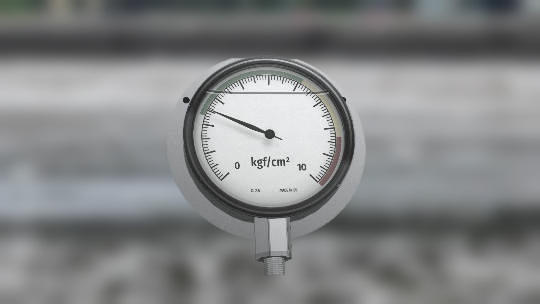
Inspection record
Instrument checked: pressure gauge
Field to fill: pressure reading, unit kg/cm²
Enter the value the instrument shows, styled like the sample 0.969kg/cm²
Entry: 2.5kg/cm²
